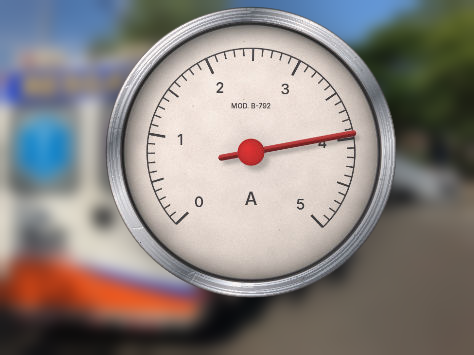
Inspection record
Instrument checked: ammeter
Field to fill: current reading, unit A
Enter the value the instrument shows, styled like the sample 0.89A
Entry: 3.95A
